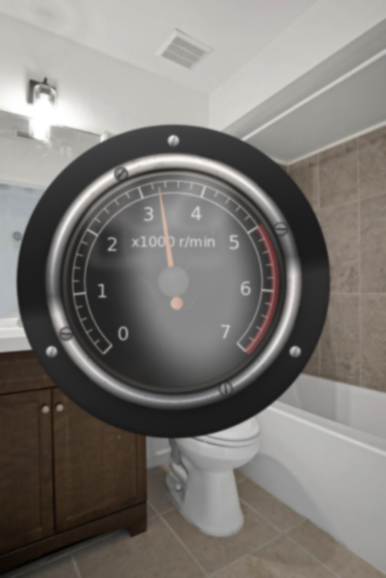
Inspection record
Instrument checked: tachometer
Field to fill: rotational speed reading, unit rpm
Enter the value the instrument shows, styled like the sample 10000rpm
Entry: 3300rpm
